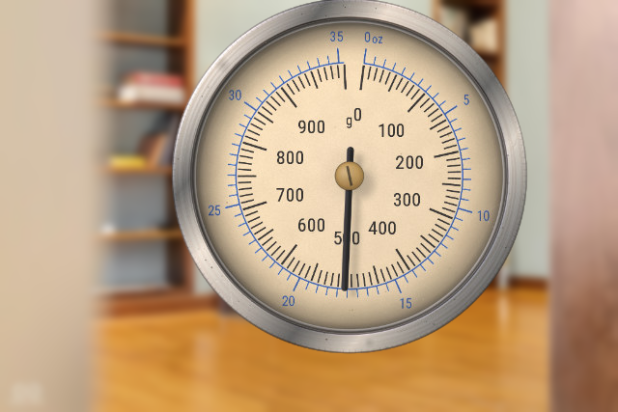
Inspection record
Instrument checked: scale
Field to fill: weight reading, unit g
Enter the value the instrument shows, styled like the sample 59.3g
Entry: 500g
